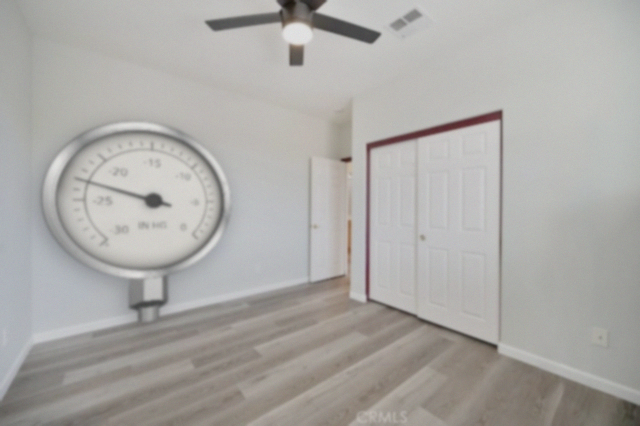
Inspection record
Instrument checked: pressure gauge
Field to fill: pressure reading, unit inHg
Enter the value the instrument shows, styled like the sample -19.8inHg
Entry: -23inHg
